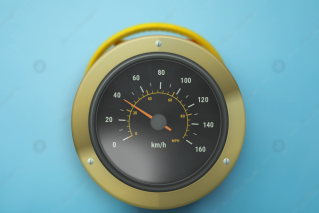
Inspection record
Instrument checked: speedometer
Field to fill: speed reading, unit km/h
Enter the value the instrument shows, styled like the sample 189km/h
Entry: 40km/h
